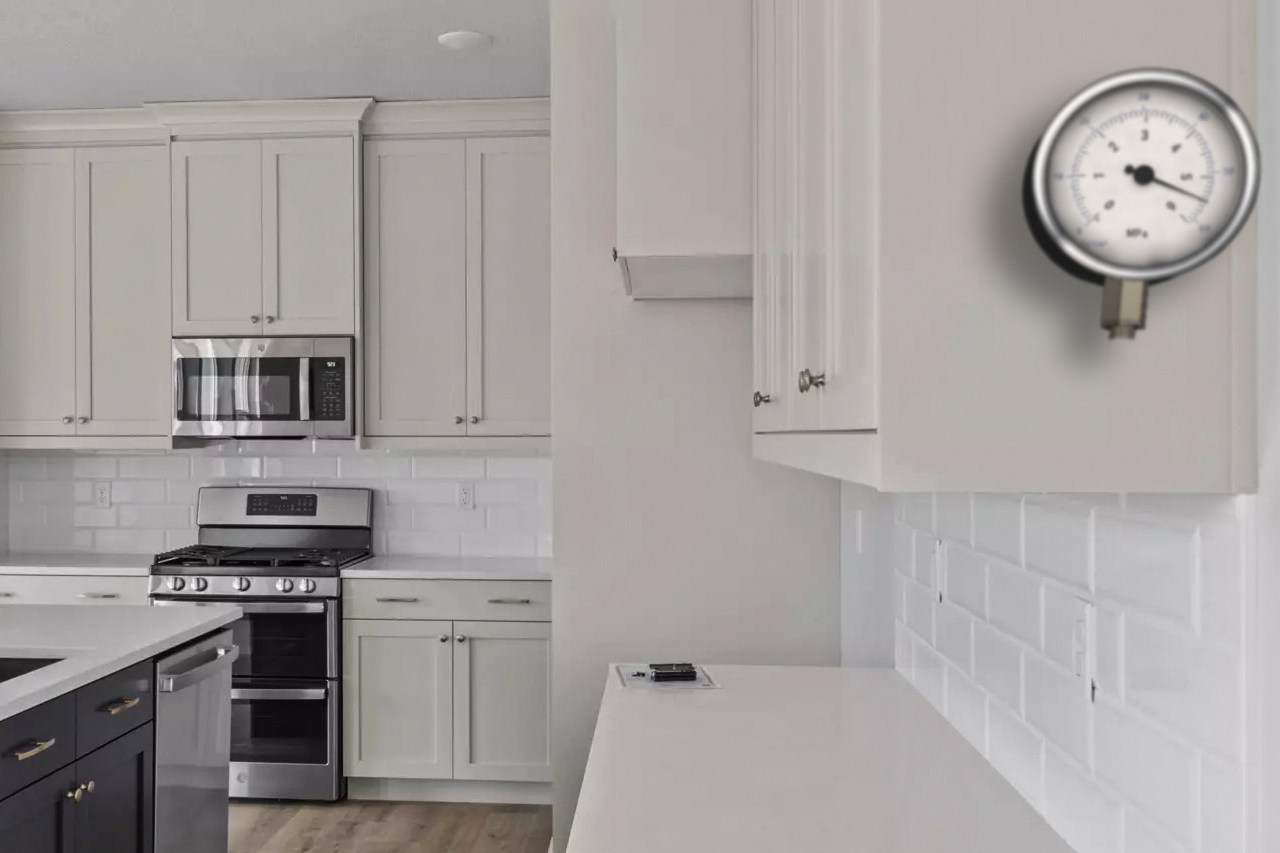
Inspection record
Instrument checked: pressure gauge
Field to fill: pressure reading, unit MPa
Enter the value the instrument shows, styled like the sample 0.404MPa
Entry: 5.5MPa
